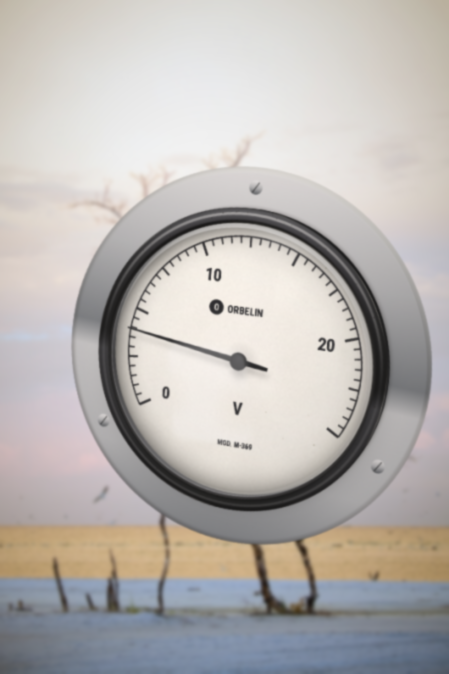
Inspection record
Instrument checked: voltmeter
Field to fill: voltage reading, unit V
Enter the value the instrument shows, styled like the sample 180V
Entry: 4V
